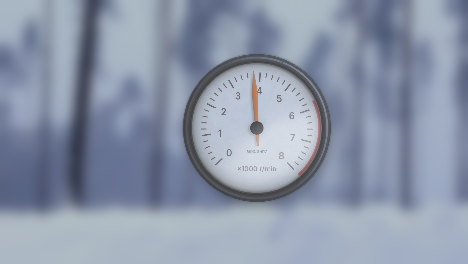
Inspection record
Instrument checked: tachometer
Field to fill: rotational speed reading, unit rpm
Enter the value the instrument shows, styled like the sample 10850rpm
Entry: 3800rpm
